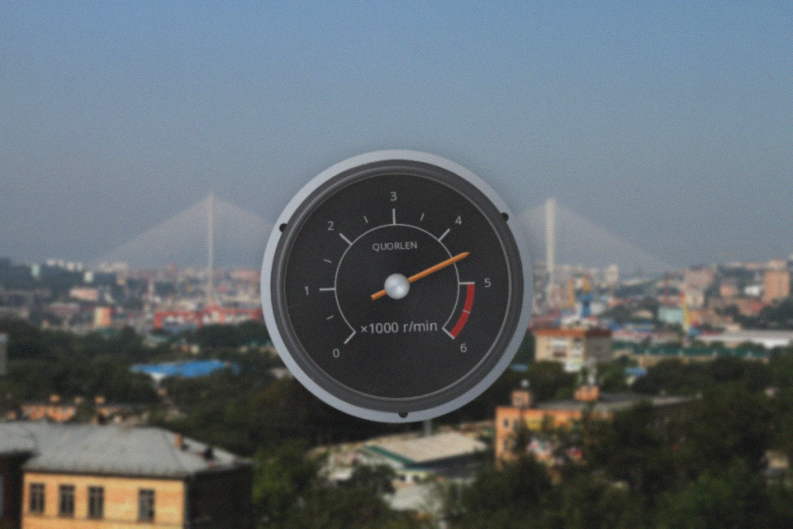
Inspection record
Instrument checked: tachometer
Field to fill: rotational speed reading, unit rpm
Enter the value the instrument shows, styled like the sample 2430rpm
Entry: 4500rpm
